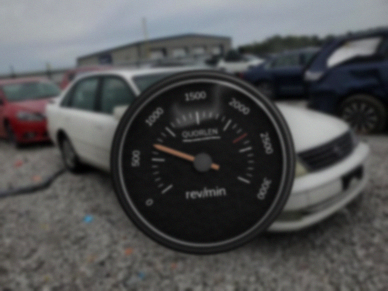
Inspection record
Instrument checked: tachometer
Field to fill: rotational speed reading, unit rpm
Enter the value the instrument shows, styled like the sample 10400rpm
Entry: 700rpm
